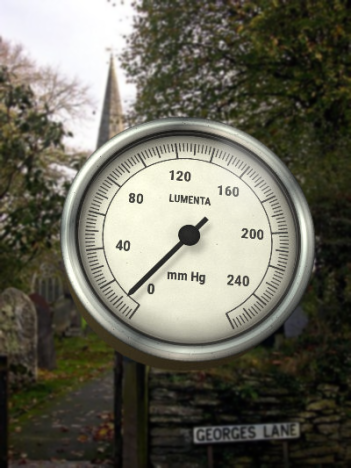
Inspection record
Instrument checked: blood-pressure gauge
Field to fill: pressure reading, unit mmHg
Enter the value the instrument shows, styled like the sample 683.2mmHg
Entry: 8mmHg
